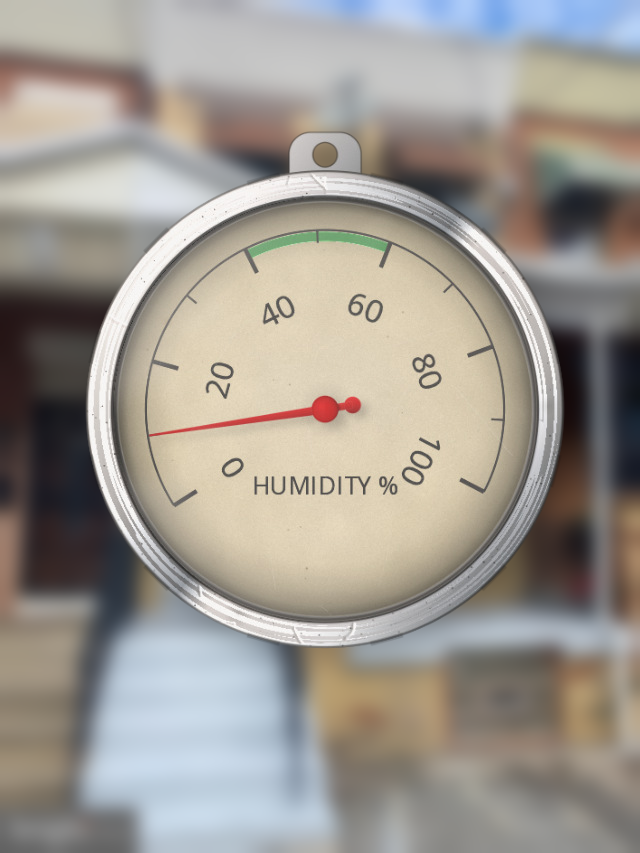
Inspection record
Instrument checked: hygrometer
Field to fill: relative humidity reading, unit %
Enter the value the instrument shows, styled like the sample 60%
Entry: 10%
